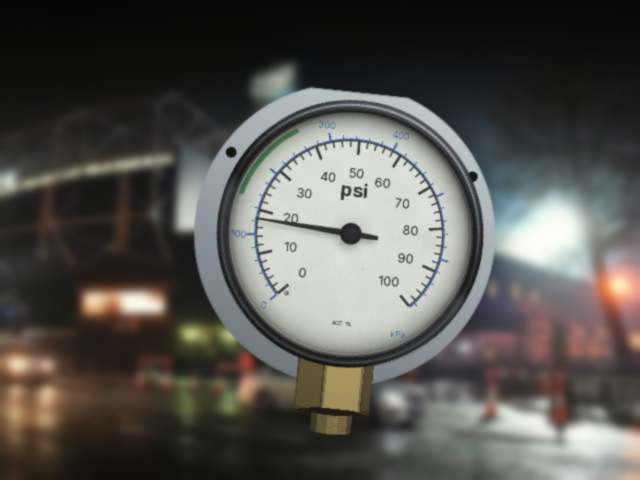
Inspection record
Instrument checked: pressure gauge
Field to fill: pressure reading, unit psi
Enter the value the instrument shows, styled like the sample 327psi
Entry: 18psi
